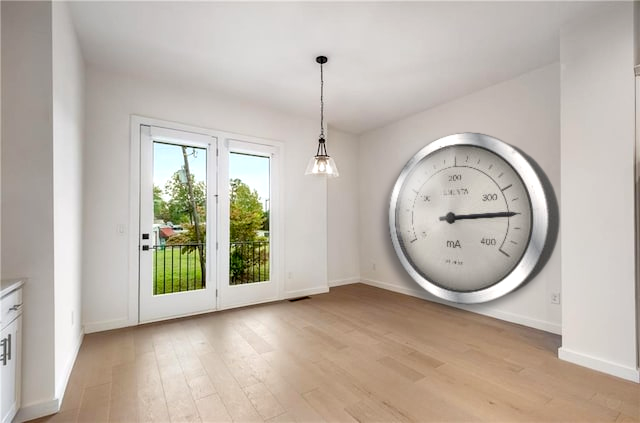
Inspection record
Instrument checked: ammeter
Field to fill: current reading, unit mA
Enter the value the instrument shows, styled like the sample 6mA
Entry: 340mA
